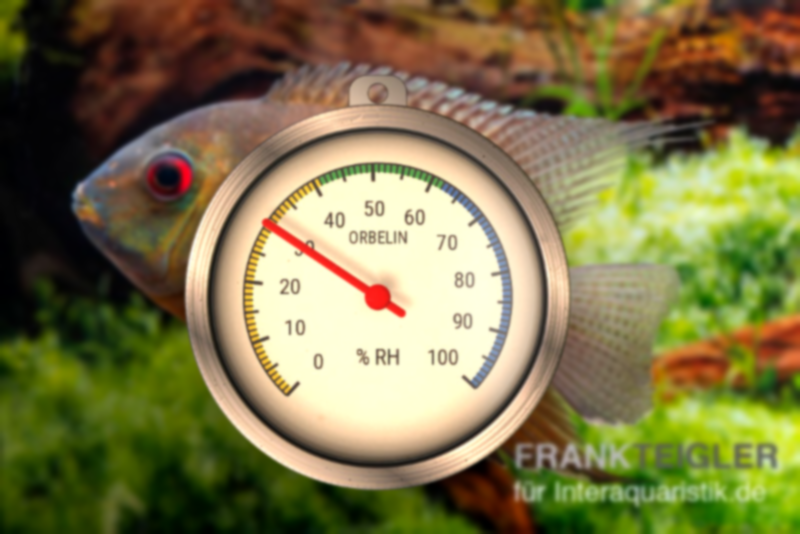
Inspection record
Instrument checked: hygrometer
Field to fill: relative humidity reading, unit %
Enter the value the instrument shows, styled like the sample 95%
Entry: 30%
